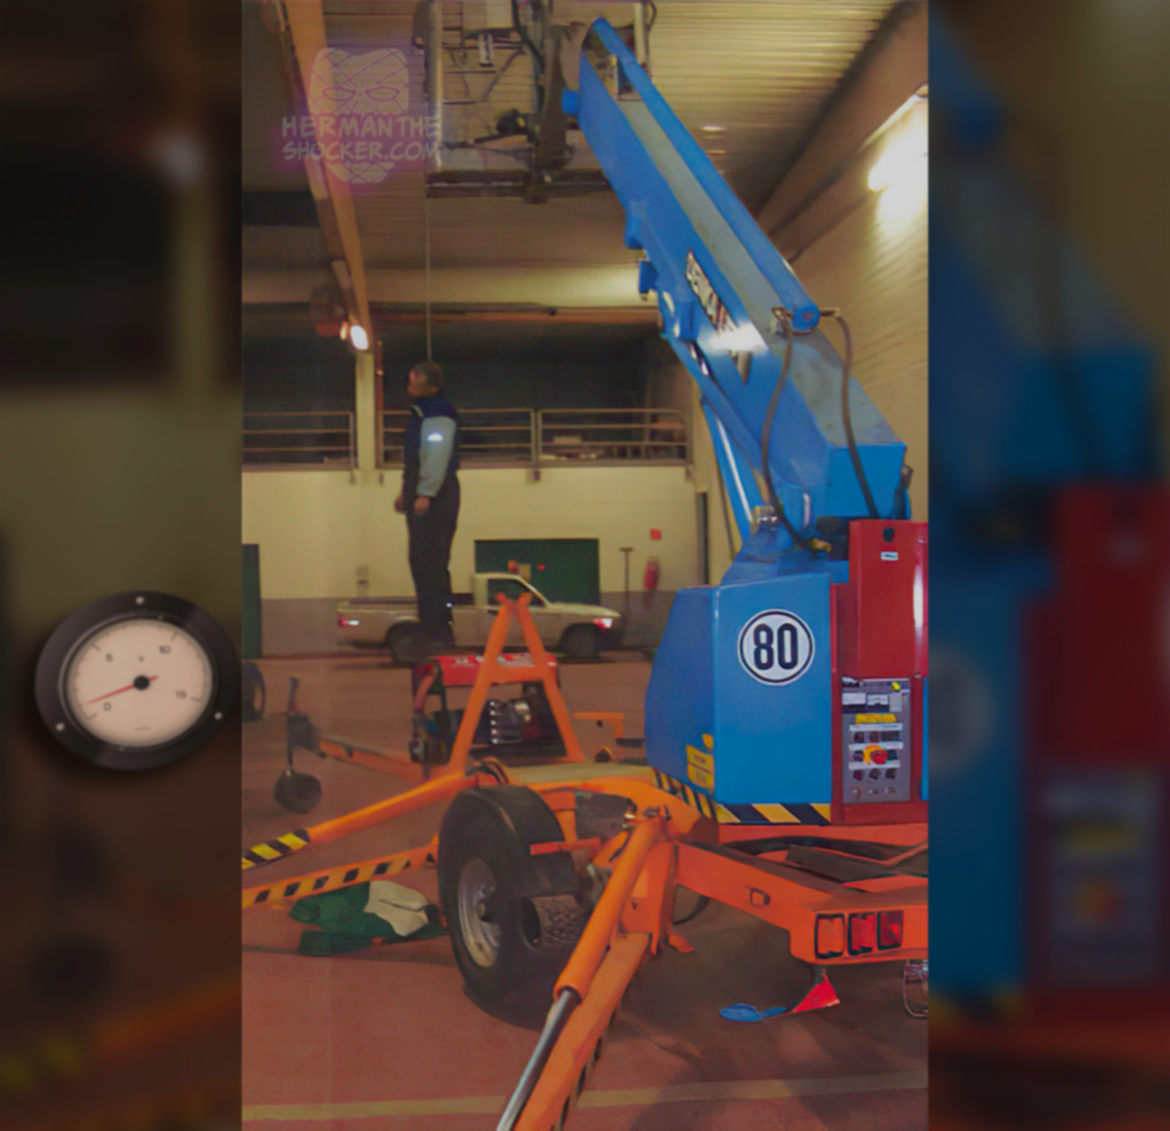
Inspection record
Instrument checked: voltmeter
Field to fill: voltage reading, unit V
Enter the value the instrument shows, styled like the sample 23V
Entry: 1V
